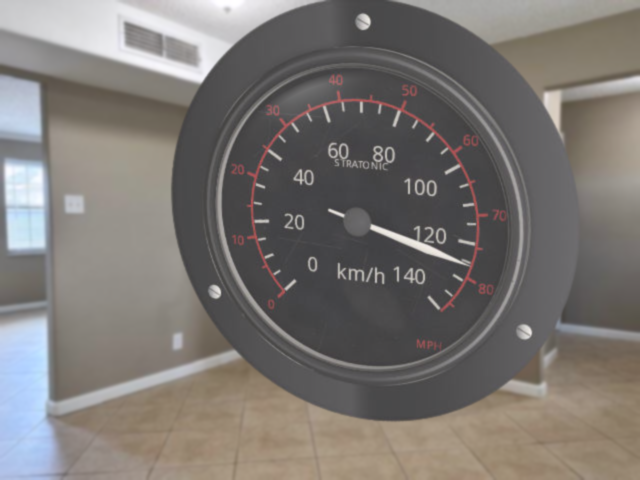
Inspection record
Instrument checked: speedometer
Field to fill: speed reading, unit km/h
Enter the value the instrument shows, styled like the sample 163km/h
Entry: 125km/h
